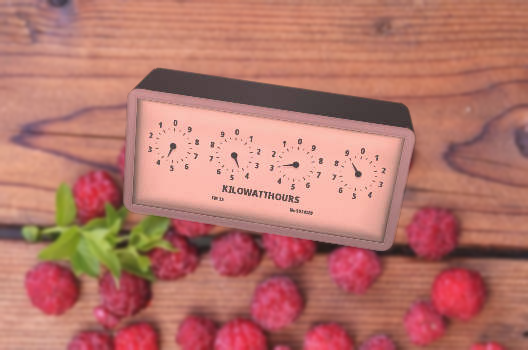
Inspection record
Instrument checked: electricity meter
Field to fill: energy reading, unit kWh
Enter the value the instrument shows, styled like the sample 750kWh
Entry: 4429kWh
